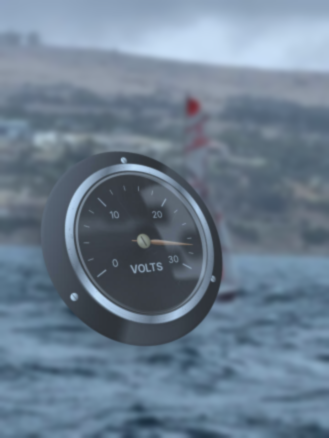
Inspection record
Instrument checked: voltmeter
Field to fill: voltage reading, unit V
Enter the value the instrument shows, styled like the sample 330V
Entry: 27V
